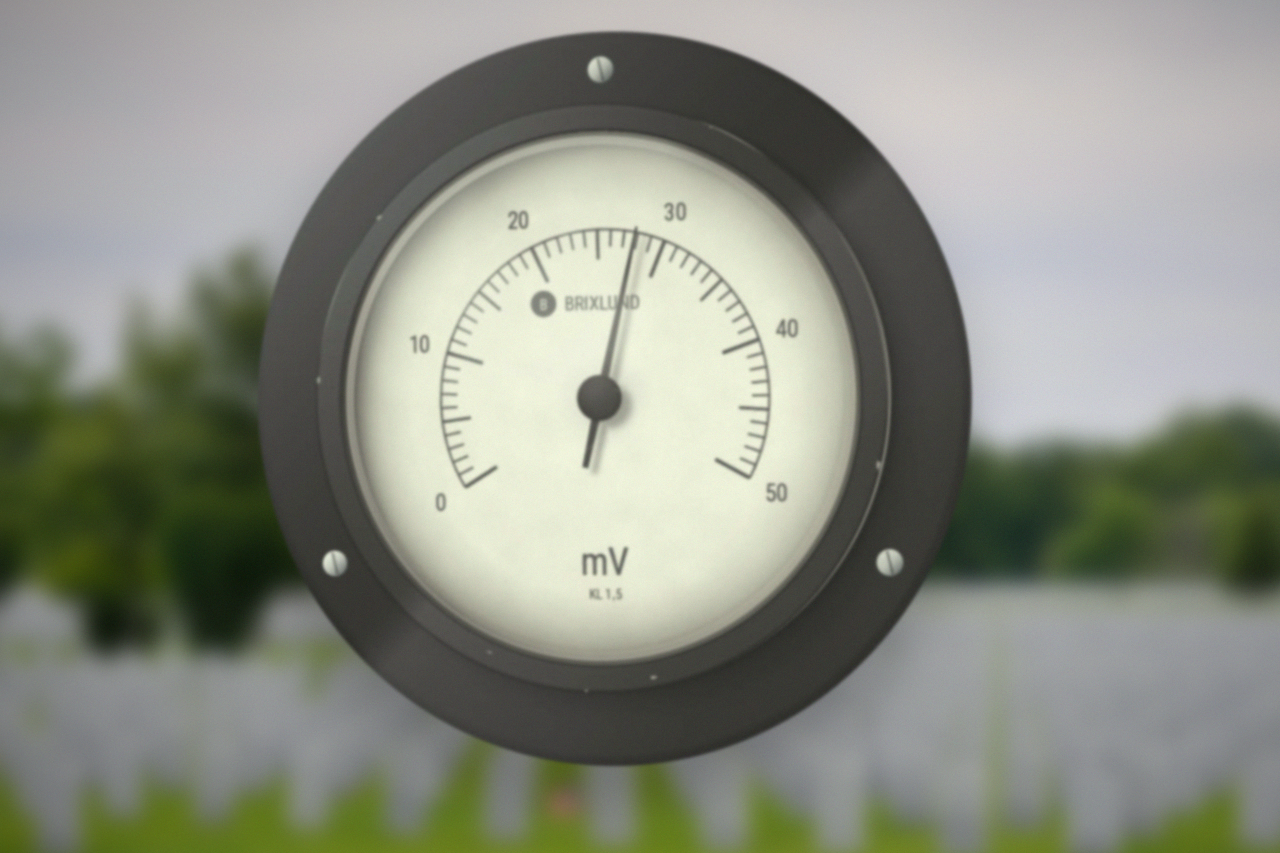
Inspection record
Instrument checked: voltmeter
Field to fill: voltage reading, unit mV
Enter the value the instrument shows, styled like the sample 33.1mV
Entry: 28mV
